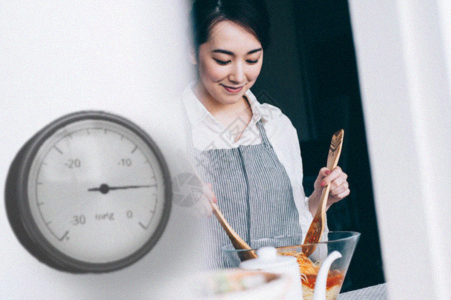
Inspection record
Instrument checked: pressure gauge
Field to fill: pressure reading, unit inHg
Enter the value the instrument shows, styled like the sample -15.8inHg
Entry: -5inHg
